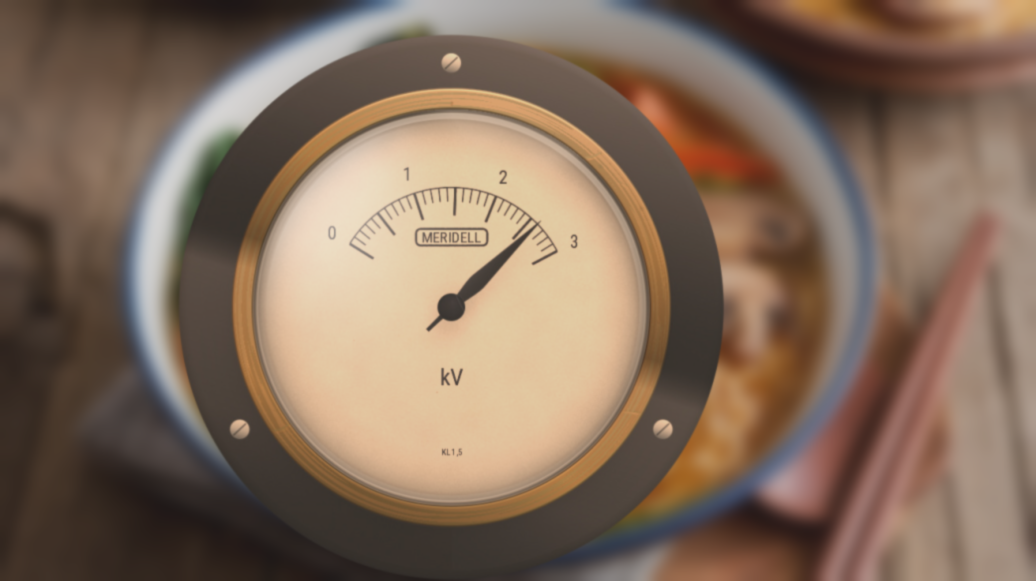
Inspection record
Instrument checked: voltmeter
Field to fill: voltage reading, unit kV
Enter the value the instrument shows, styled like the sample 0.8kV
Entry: 2.6kV
